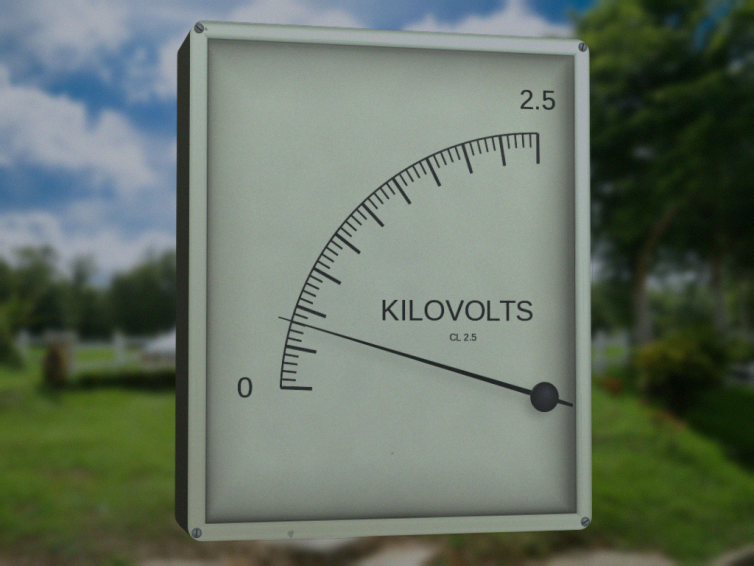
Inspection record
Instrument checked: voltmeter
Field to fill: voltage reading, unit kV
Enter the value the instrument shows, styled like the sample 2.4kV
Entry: 0.4kV
